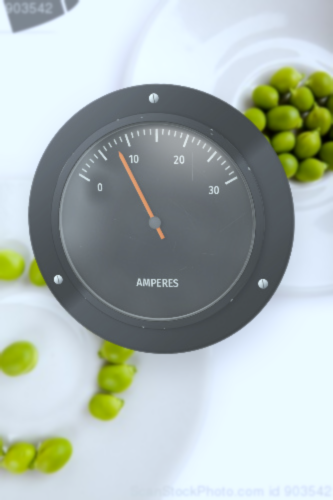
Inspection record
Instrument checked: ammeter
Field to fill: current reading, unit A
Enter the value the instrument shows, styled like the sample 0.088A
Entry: 8A
